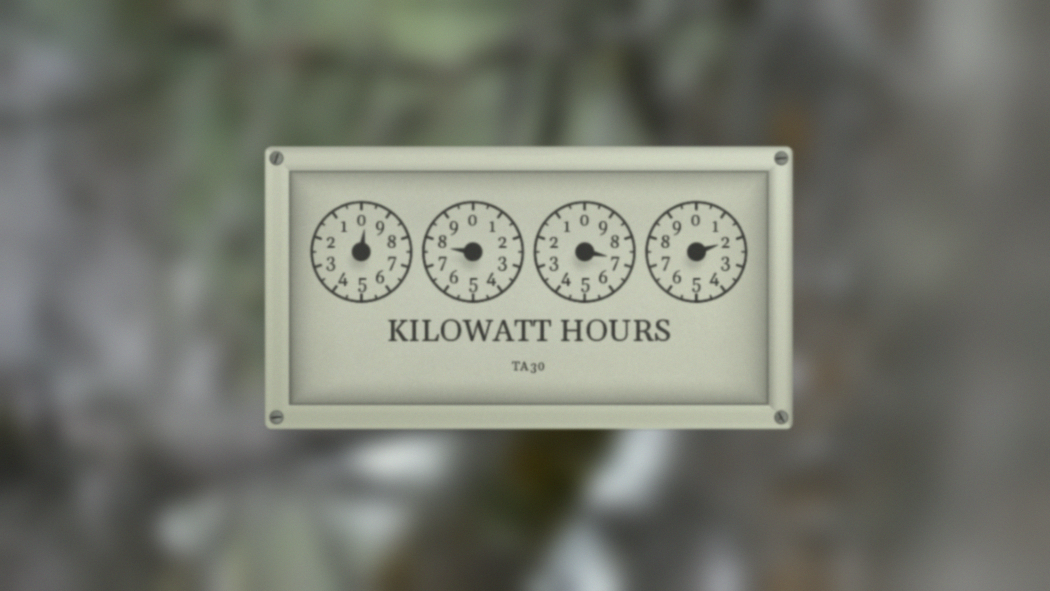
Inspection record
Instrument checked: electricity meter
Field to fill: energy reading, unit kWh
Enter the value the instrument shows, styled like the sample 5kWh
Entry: 9772kWh
